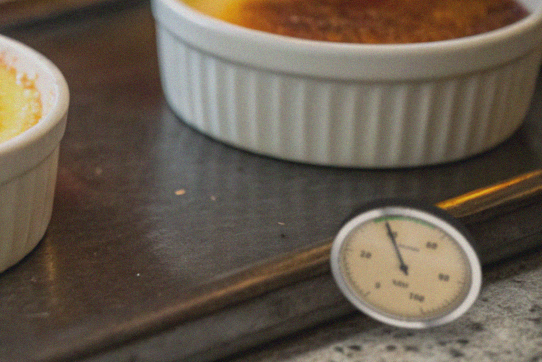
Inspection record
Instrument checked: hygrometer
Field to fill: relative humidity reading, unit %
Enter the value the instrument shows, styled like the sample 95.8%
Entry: 40%
